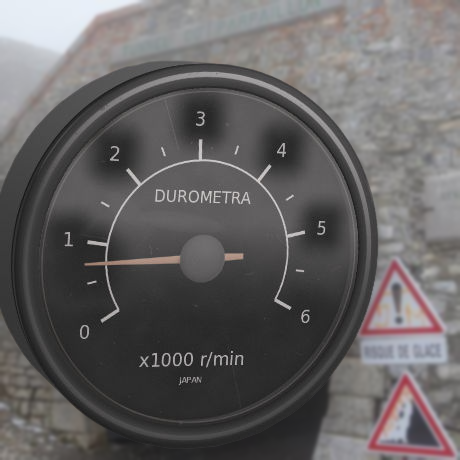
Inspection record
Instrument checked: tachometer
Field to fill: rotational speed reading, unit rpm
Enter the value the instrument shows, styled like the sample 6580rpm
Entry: 750rpm
